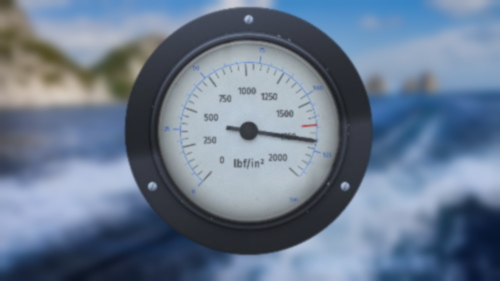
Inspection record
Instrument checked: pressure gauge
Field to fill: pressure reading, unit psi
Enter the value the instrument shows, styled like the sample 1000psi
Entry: 1750psi
